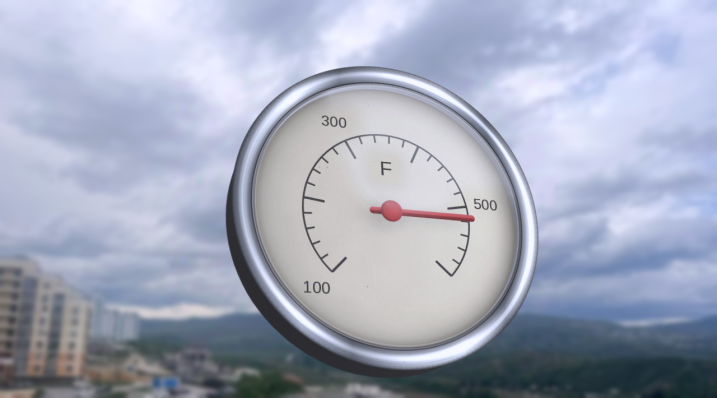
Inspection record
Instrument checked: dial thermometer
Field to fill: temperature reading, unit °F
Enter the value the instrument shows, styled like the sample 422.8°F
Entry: 520°F
